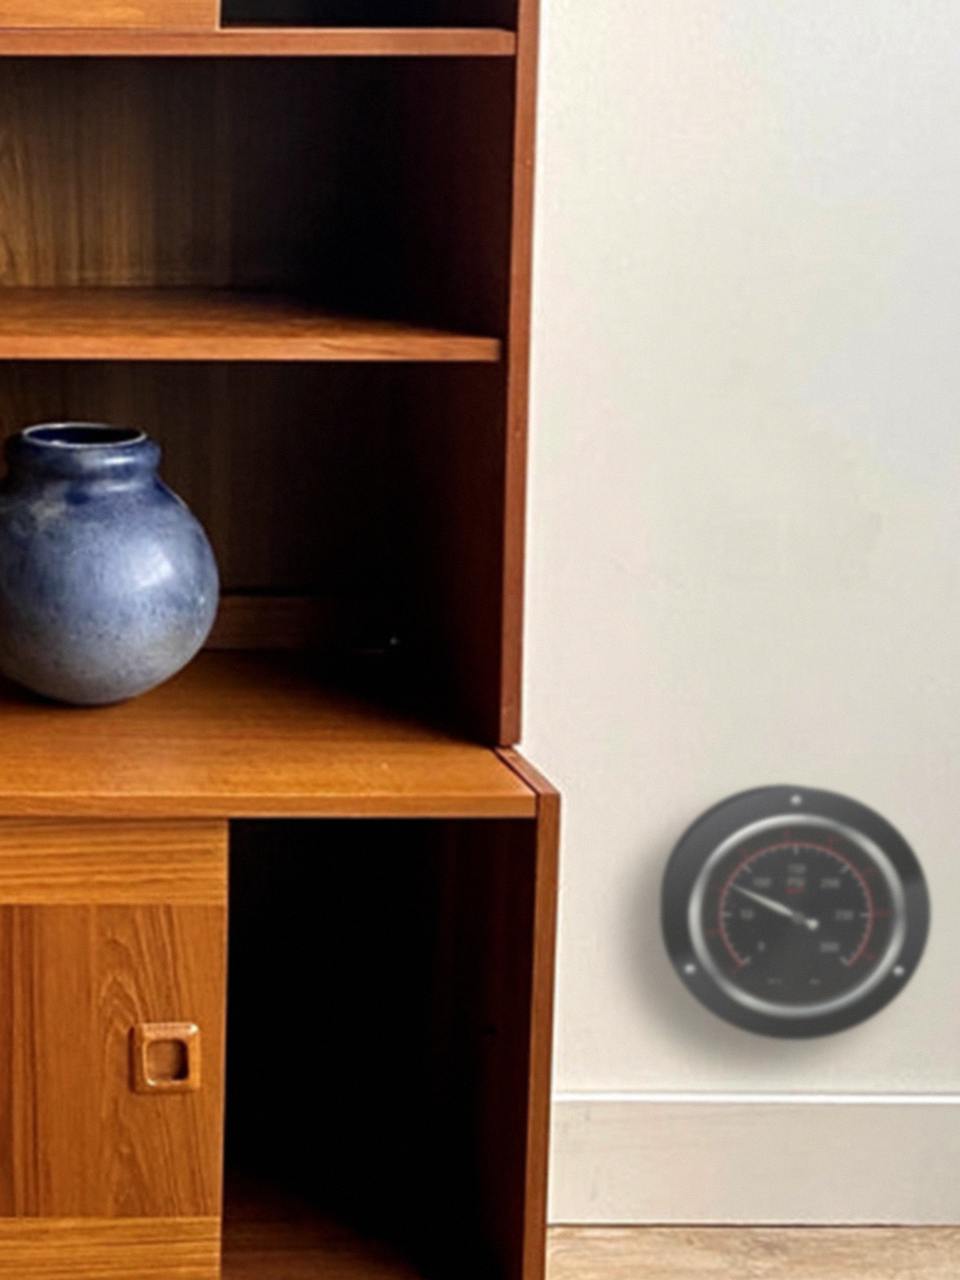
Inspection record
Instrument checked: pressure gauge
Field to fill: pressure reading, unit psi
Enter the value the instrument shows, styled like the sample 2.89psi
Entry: 80psi
